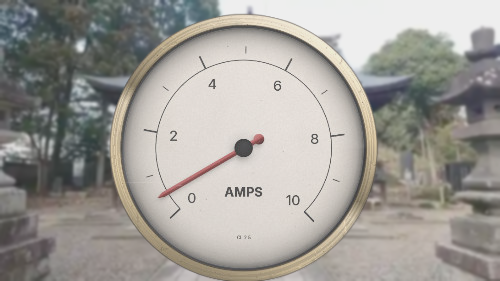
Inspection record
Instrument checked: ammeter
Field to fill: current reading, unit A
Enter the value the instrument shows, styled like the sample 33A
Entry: 0.5A
